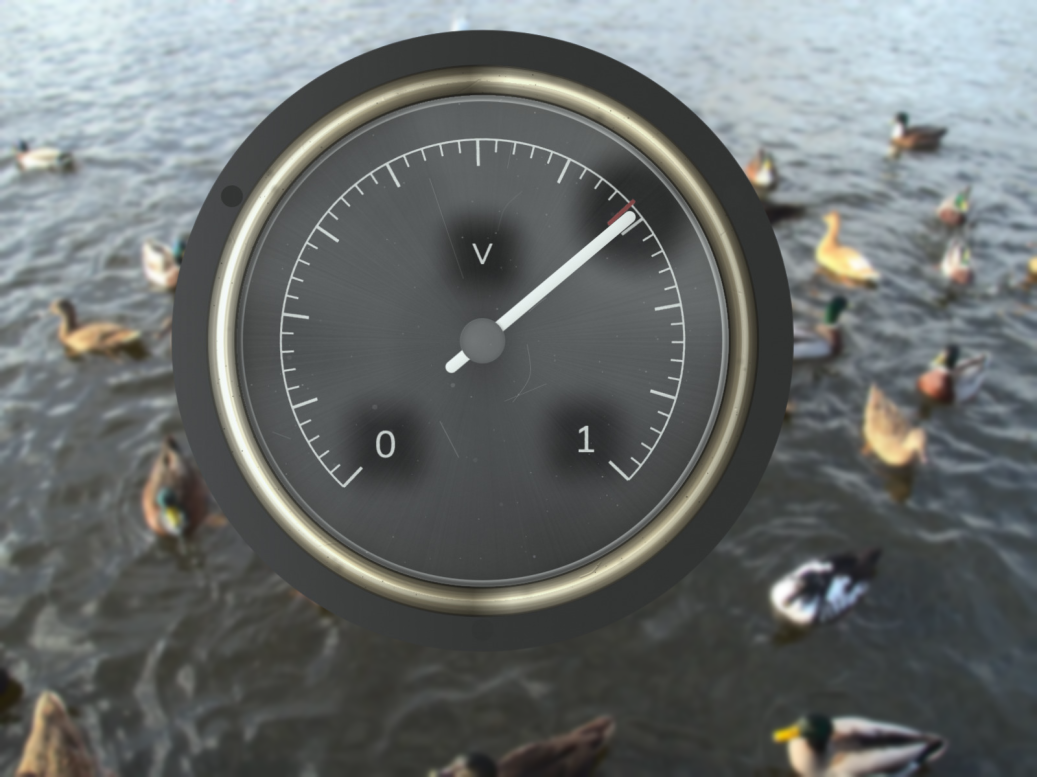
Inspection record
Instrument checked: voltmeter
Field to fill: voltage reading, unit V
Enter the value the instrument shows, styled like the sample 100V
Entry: 0.69V
